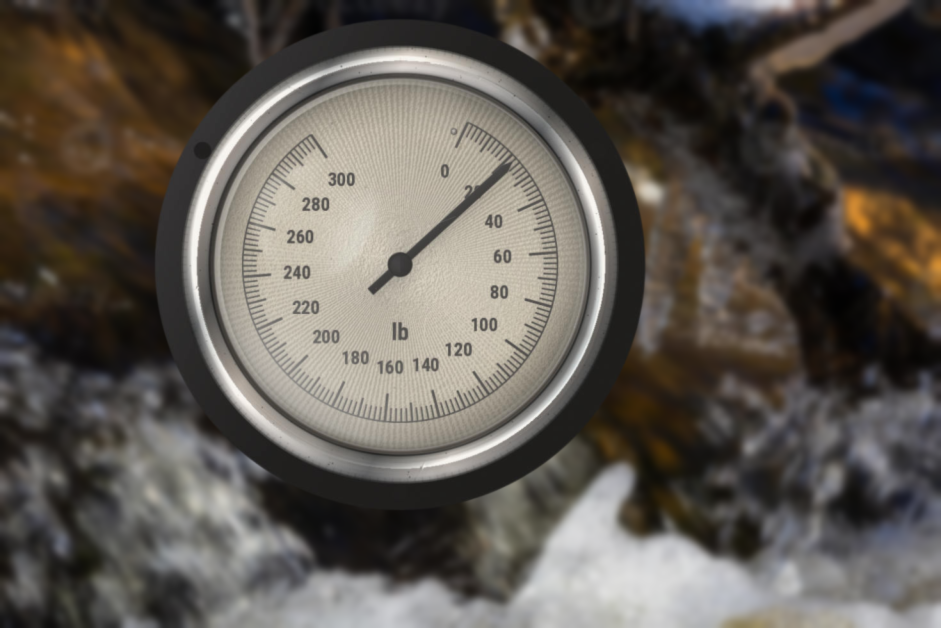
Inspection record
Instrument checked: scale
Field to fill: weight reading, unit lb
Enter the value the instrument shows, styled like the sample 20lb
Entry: 22lb
